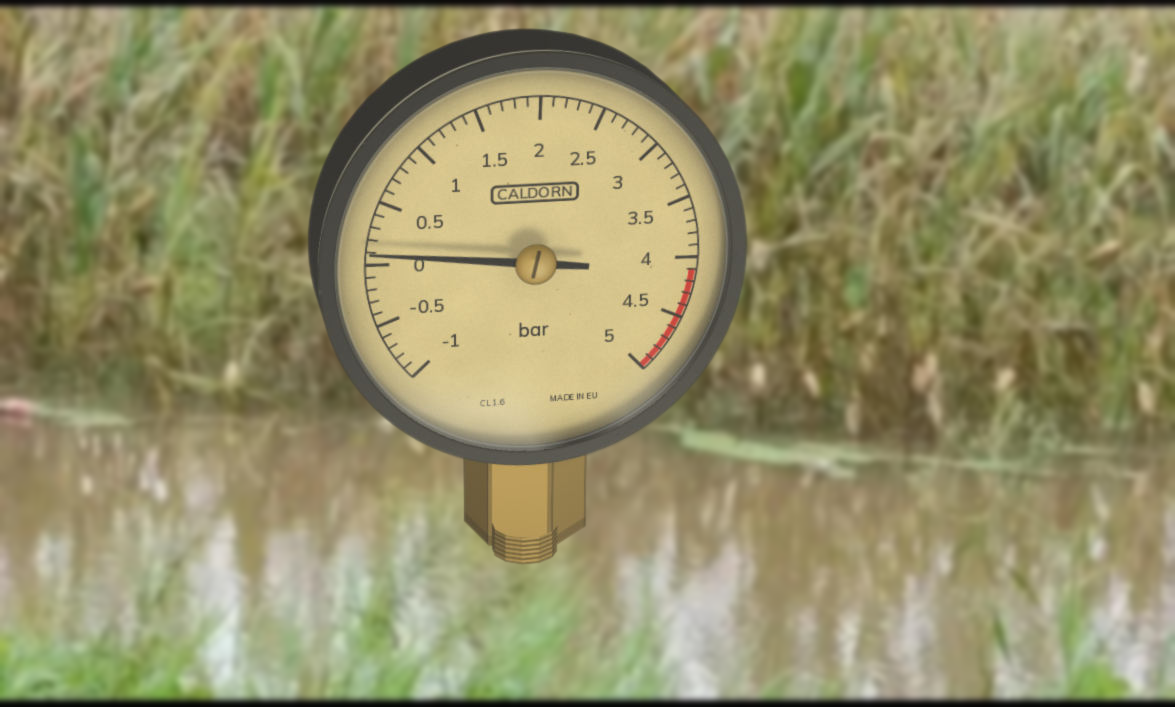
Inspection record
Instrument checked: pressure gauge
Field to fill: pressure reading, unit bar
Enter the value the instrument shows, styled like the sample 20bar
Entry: 0.1bar
